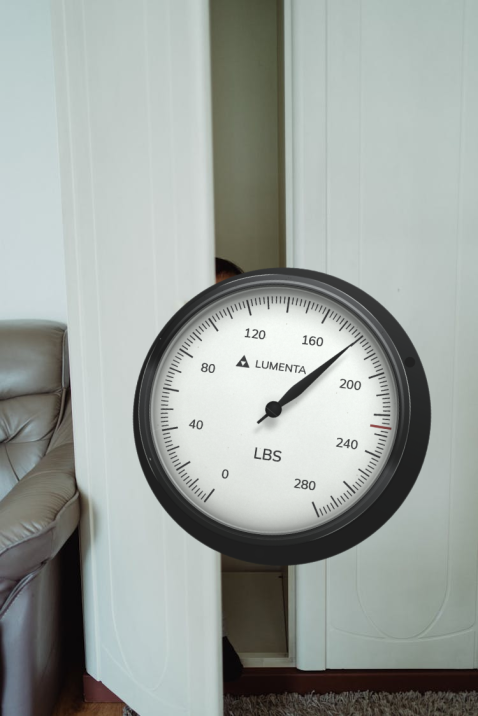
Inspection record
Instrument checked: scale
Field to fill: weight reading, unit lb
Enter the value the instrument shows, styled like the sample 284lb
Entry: 180lb
